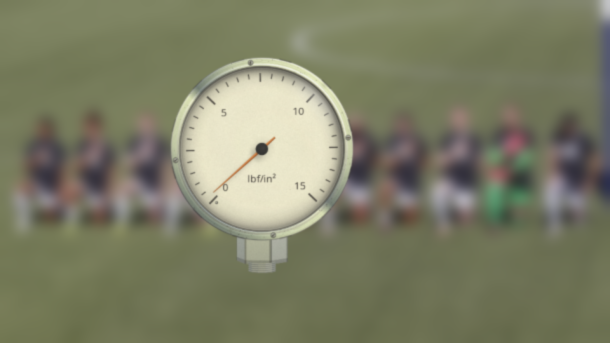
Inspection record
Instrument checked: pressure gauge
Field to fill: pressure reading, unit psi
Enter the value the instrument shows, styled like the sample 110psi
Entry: 0.25psi
